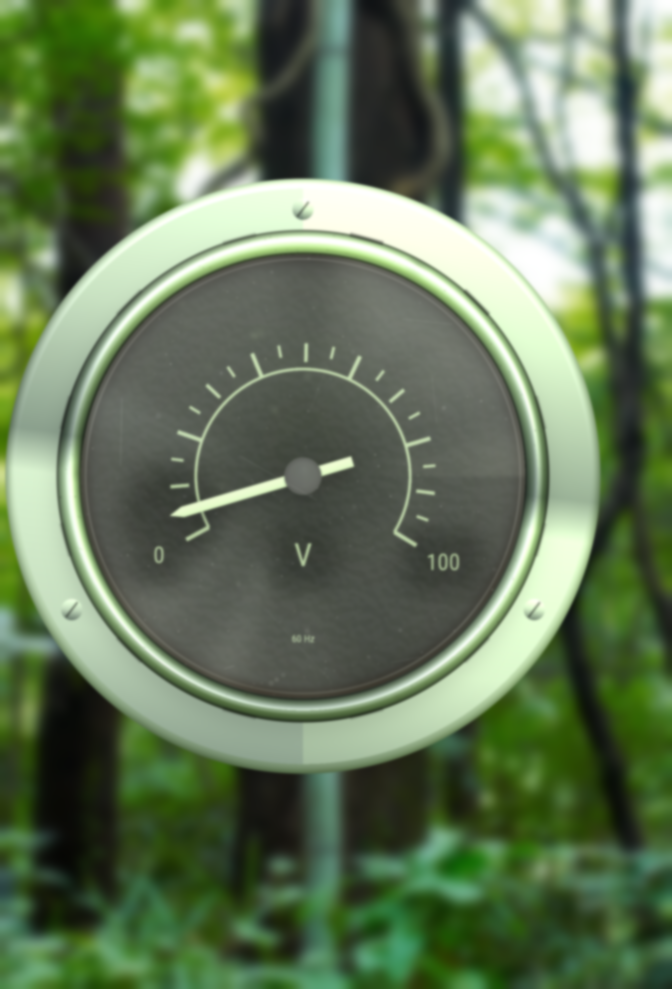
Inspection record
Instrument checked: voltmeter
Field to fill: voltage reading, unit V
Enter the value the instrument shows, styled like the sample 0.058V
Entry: 5V
